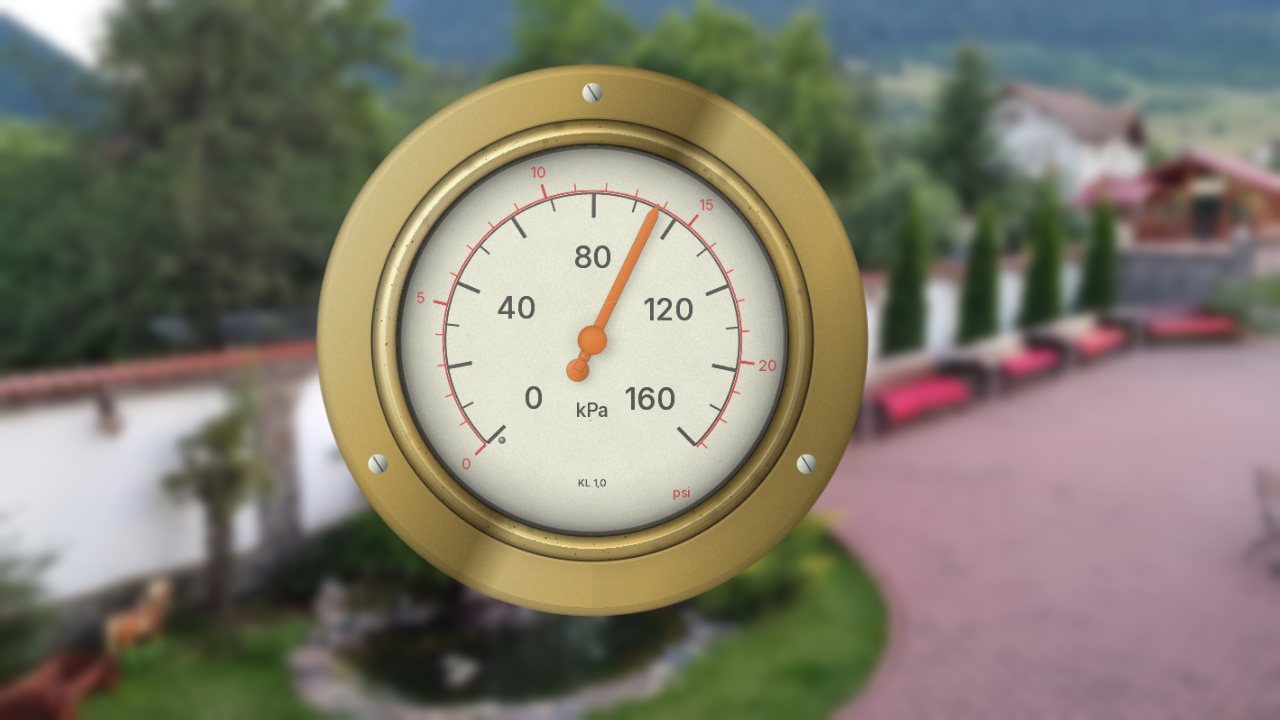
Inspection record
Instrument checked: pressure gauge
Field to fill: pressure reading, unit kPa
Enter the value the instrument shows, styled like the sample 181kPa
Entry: 95kPa
